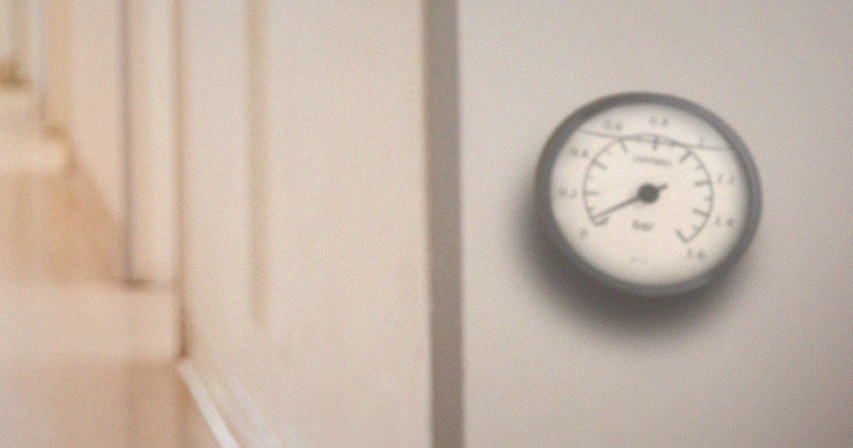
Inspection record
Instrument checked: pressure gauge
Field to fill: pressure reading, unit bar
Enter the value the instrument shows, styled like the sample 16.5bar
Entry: 0.05bar
